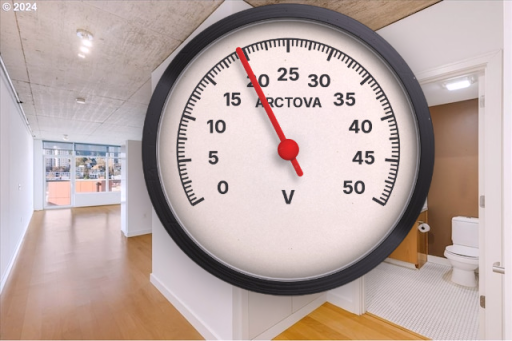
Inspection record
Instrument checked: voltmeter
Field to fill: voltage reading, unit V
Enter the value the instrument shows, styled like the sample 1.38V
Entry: 19.5V
